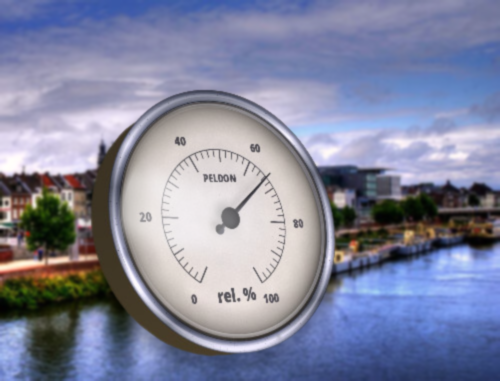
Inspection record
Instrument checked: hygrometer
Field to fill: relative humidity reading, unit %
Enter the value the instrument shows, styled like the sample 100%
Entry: 66%
